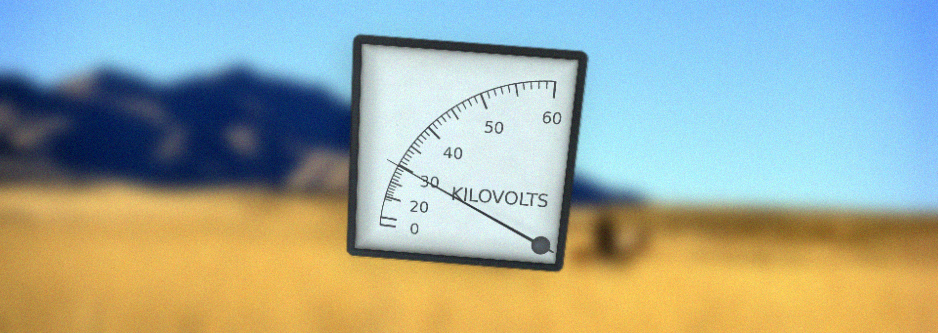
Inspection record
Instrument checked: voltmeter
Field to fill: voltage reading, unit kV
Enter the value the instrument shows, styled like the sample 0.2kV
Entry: 30kV
